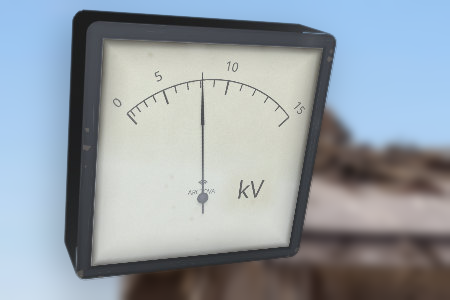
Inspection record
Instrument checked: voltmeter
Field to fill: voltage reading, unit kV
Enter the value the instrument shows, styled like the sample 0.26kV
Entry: 8kV
